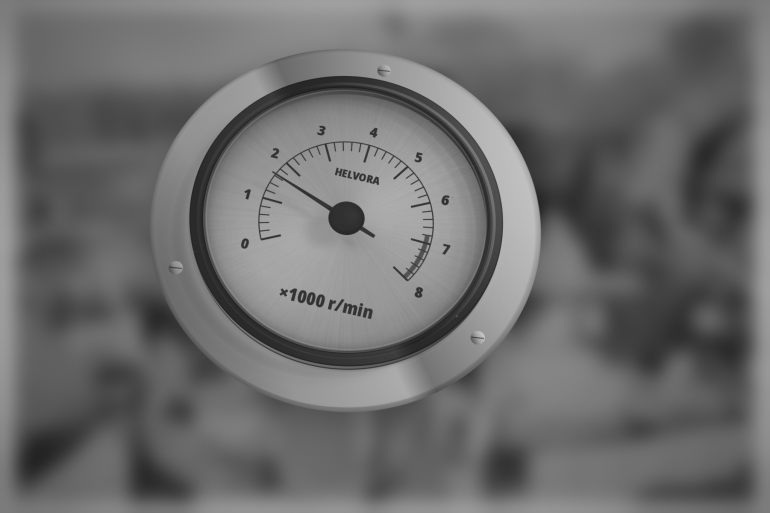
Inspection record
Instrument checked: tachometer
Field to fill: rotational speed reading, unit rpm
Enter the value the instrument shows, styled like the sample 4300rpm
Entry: 1600rpm
